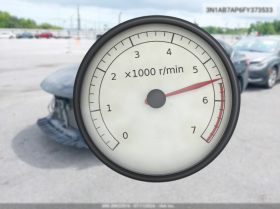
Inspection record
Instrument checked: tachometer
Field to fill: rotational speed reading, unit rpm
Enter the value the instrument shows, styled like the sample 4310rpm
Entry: 5500rpm
